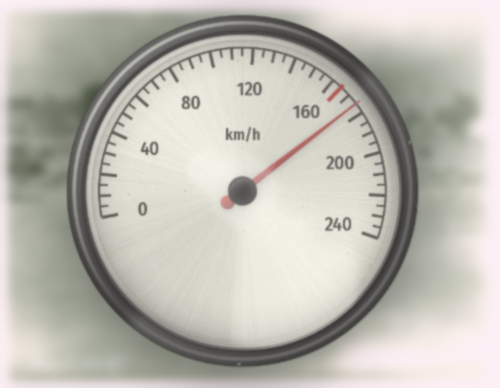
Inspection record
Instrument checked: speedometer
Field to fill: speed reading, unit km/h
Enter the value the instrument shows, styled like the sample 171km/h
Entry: 175km/h
